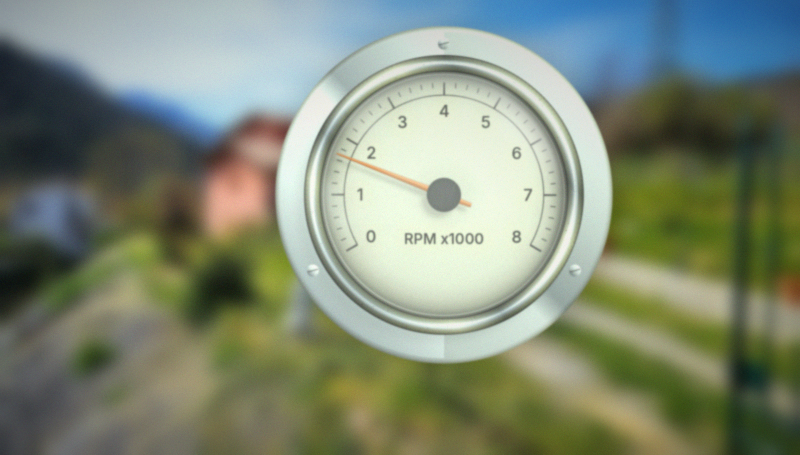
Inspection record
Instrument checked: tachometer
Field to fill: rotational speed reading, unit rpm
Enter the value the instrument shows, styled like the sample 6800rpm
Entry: 1700rpm
